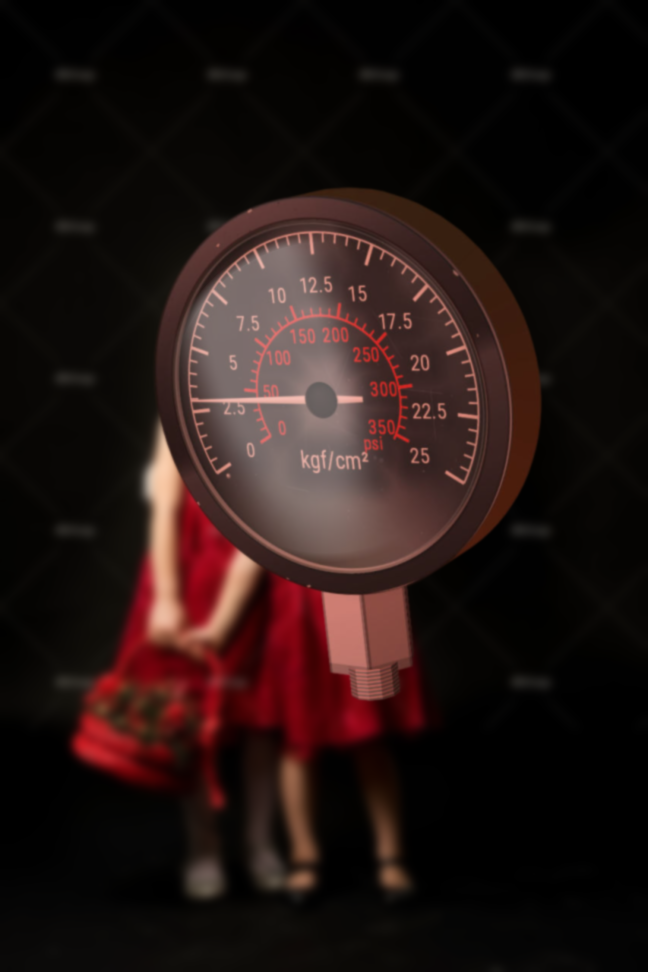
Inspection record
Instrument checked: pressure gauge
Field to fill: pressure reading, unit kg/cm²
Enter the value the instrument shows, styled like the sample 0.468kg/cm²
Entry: 3kg/cm²
